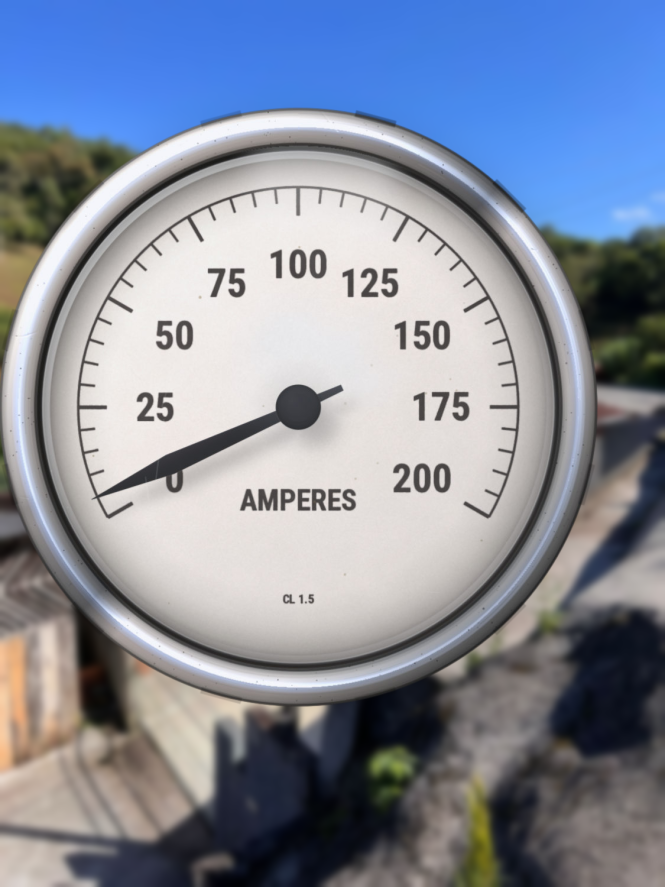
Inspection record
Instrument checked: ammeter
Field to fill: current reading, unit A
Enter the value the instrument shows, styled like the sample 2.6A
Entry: 5A
